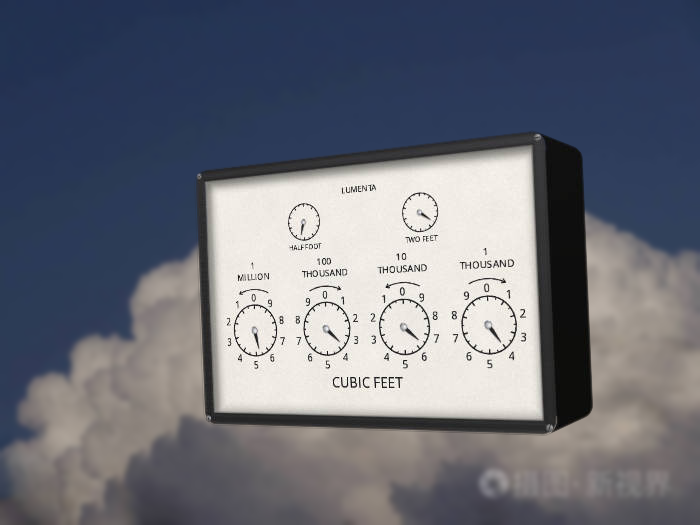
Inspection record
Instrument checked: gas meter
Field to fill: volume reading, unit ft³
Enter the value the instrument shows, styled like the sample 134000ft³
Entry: 536400ft³
